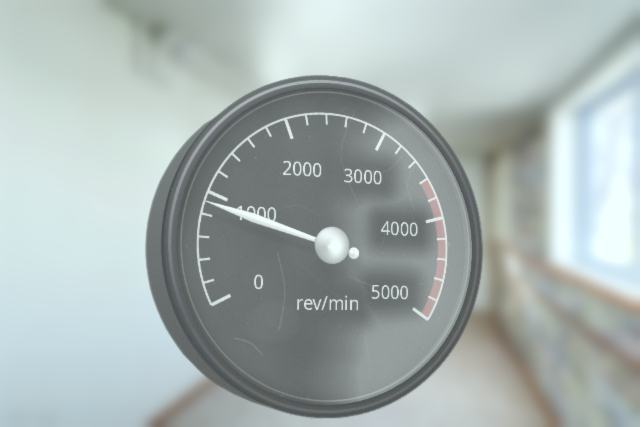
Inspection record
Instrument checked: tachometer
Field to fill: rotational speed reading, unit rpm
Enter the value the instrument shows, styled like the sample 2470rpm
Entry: 900rpm
